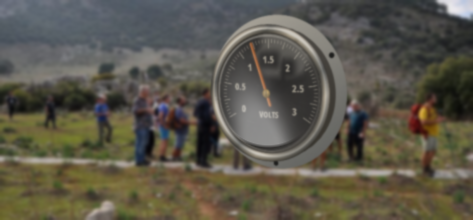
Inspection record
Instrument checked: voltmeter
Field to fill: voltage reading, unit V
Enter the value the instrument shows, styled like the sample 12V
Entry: 1.25V
